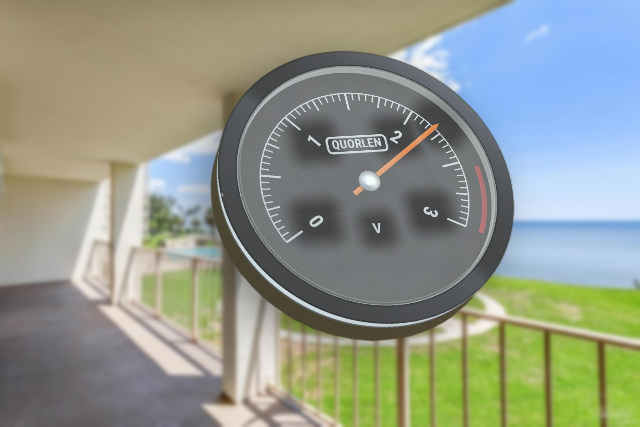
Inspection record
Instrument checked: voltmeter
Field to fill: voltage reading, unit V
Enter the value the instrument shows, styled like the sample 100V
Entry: 2.2V
